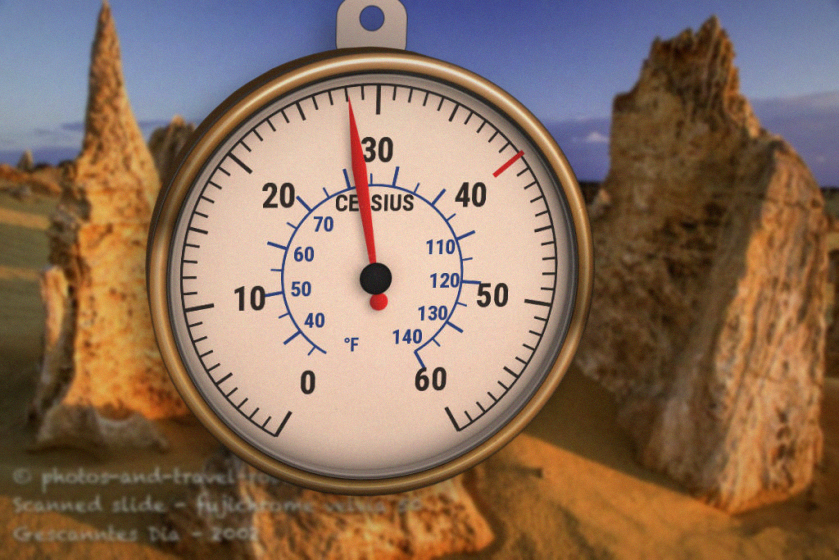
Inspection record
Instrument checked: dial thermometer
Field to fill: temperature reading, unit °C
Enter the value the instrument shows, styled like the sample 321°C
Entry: 28°C
